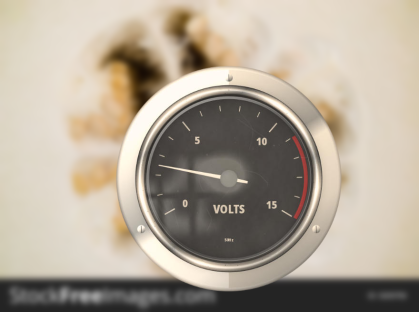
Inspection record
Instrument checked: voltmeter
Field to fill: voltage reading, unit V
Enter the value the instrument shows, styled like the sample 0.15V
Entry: 2.5V
